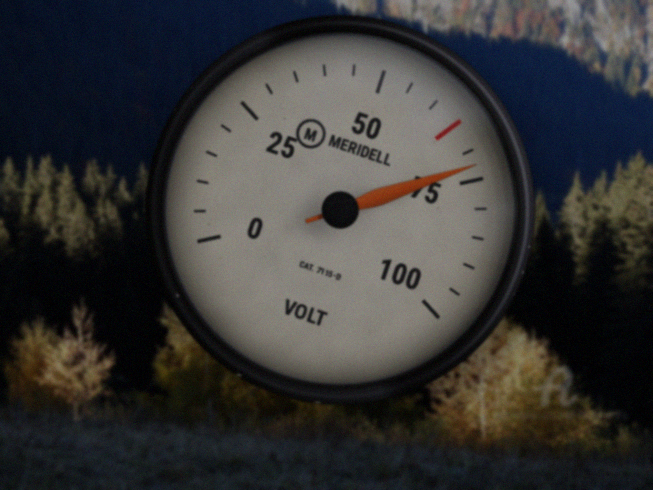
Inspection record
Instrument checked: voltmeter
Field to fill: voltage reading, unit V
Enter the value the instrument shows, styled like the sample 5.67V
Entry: 72.5V
